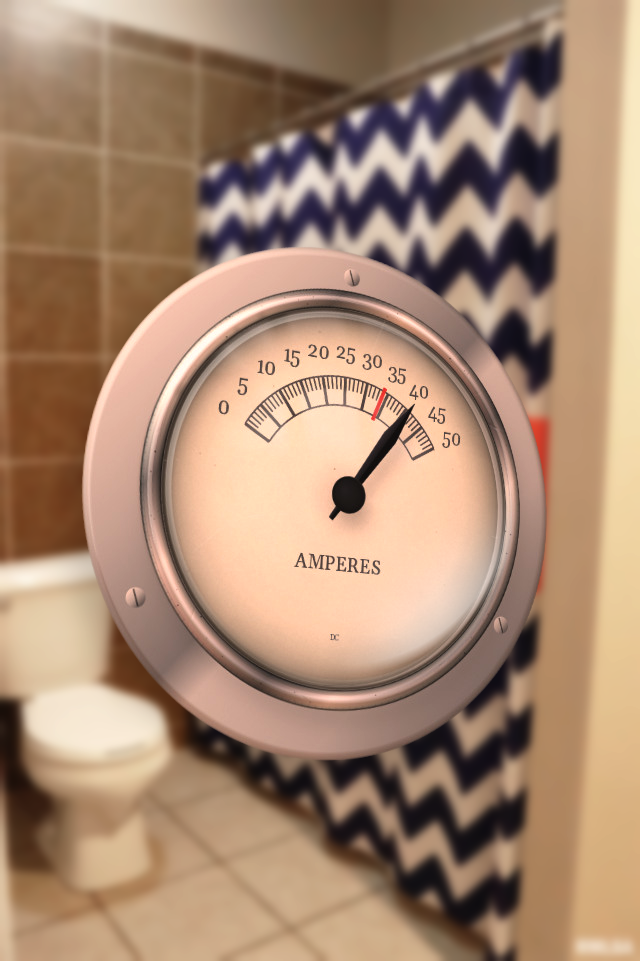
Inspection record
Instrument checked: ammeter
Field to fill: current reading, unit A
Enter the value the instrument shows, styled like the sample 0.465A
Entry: 40A
